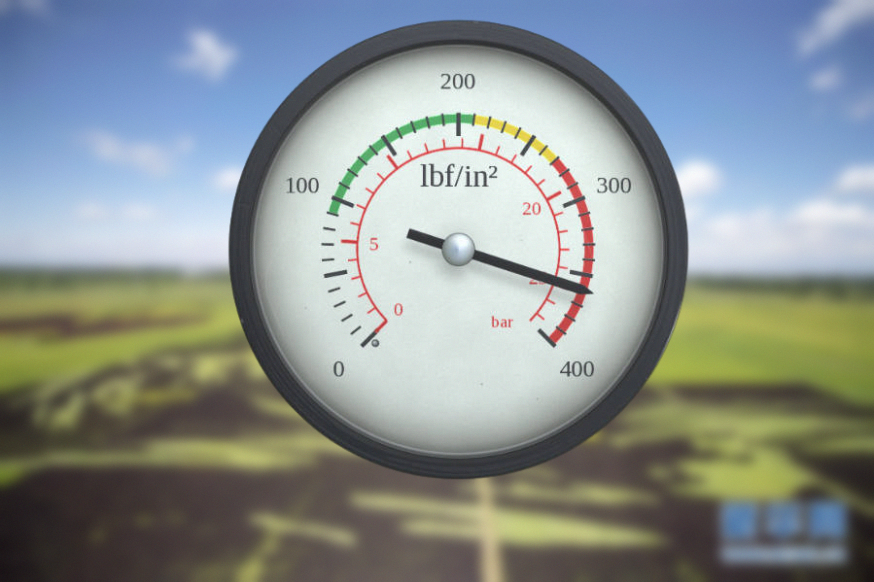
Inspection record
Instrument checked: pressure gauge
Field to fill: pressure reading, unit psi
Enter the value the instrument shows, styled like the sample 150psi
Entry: 360psi
